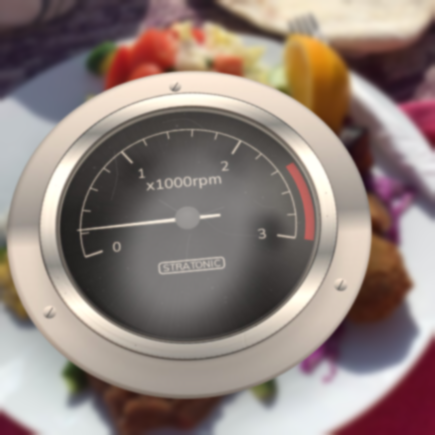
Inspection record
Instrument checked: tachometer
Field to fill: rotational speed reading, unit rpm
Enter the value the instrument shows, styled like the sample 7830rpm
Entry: 200rpm
